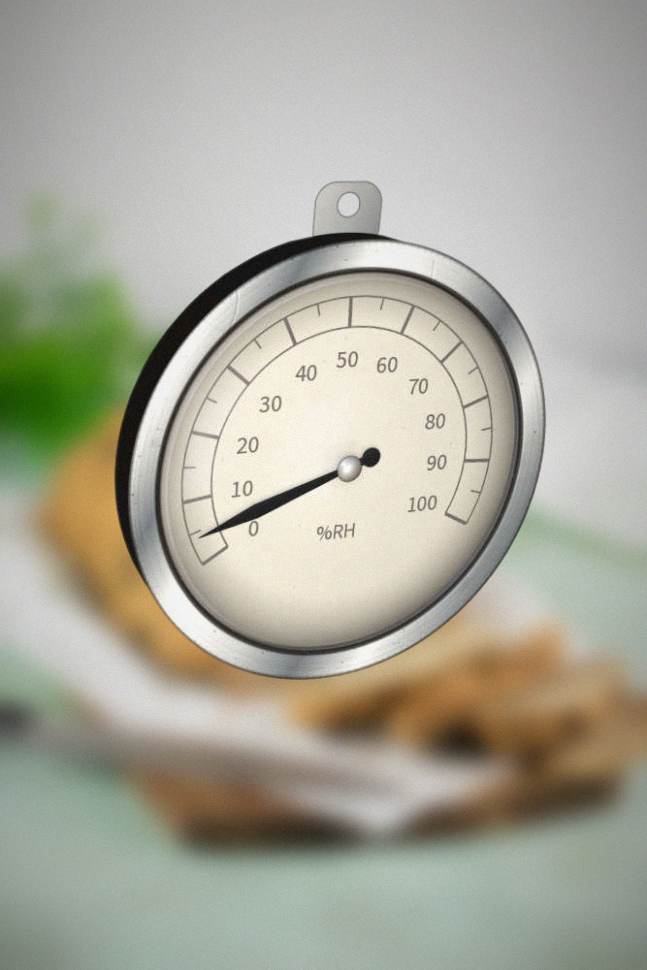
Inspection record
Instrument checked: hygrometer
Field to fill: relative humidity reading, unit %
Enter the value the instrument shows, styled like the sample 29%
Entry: 5%
